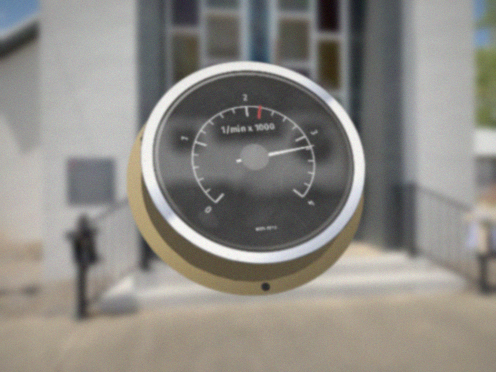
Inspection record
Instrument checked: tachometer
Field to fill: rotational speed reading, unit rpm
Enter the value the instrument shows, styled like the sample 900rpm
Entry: 3200rpm
